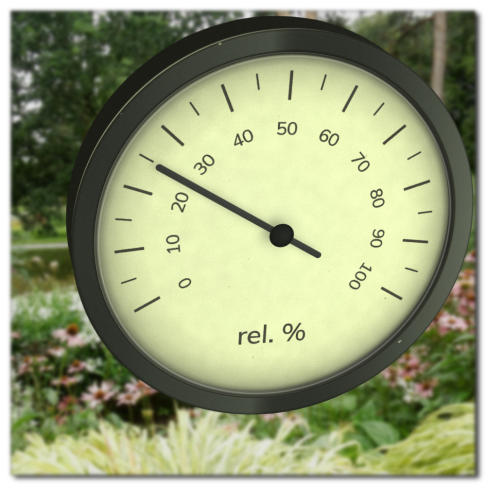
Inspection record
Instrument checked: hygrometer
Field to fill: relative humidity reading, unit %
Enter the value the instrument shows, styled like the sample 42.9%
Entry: 25%
